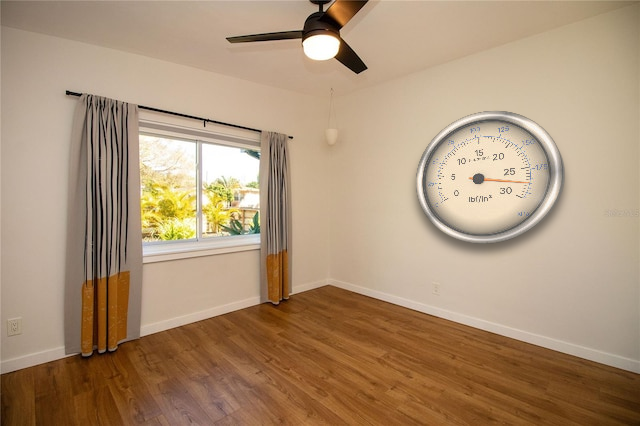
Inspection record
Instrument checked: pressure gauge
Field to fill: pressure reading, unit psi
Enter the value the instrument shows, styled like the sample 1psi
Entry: 27.5psi
